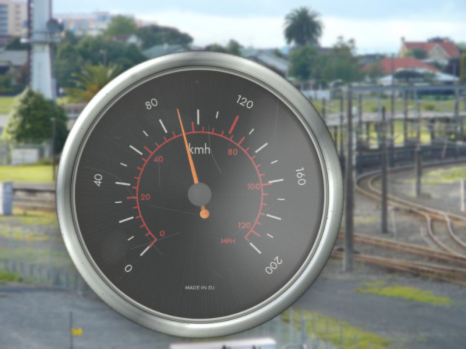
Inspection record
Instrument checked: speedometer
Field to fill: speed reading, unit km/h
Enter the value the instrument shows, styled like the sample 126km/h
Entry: 90km/h
